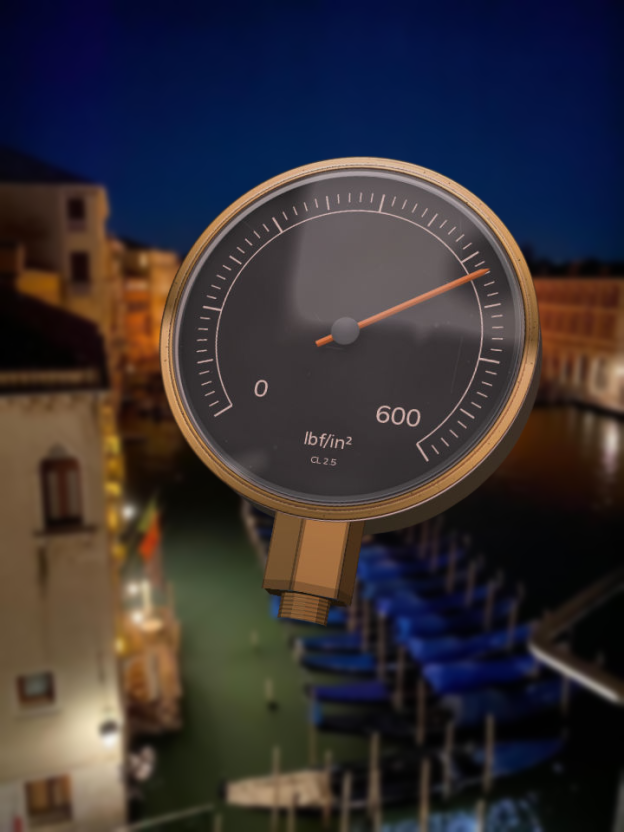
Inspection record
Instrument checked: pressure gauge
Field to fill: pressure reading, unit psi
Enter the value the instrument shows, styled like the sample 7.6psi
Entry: 420psi
